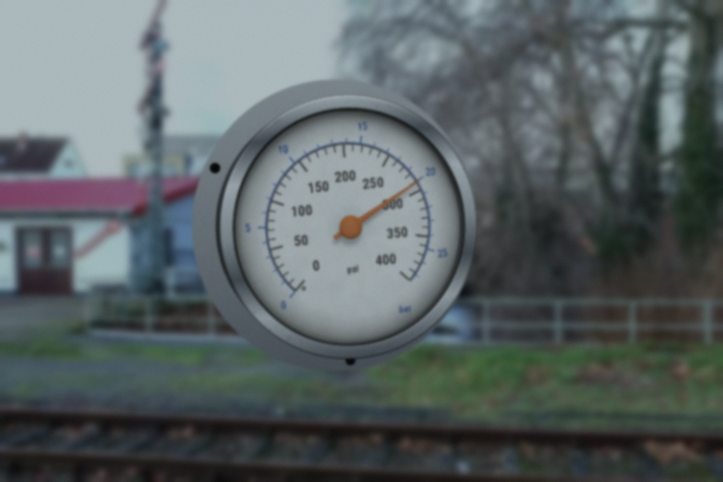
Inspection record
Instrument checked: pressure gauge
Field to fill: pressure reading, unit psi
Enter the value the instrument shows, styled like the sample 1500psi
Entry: 290psi
